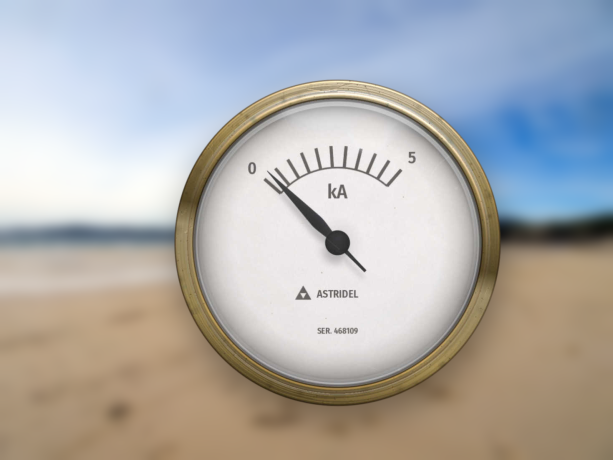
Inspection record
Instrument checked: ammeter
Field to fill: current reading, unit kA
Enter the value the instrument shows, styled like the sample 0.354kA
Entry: 0.25kA
